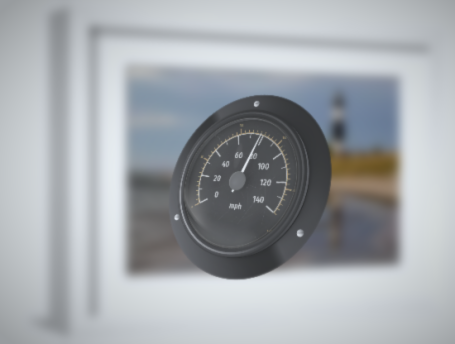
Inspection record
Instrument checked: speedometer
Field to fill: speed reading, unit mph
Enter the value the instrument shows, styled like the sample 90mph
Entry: 80mph
